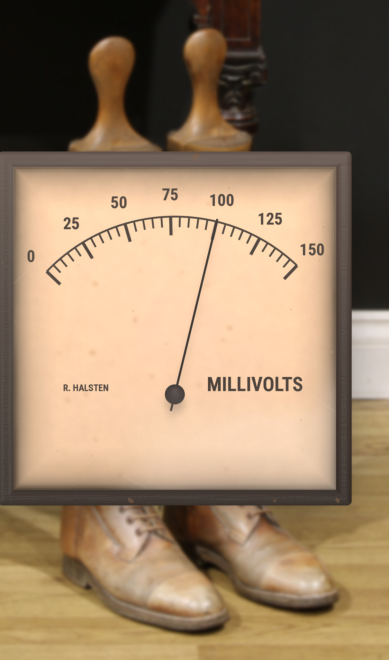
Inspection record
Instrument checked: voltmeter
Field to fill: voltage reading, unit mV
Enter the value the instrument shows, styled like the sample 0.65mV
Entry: 100mV
